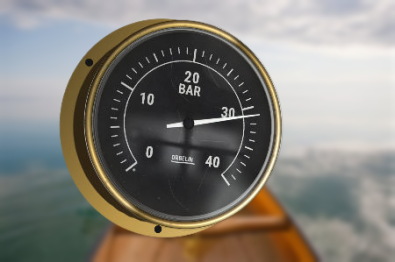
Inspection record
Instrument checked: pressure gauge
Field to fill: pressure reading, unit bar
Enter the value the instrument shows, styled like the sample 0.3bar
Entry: 31bar
